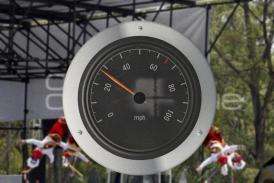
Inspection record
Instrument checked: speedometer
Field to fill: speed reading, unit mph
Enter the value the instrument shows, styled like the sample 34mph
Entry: 27.5mph
